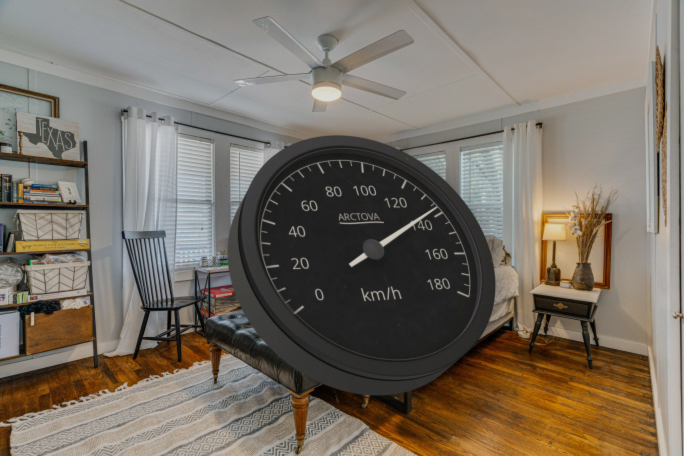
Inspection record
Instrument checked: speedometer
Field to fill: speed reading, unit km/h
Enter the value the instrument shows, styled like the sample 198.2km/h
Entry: 137.5km/h
